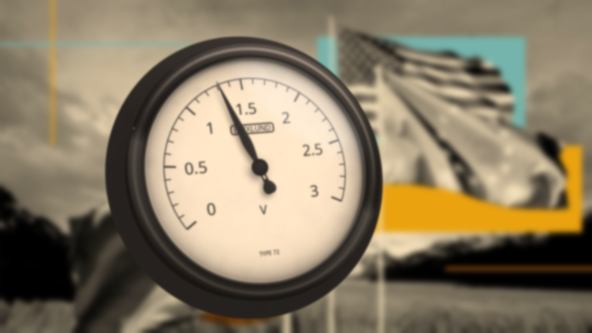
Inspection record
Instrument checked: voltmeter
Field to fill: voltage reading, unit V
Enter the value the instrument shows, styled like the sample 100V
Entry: 1.3V
